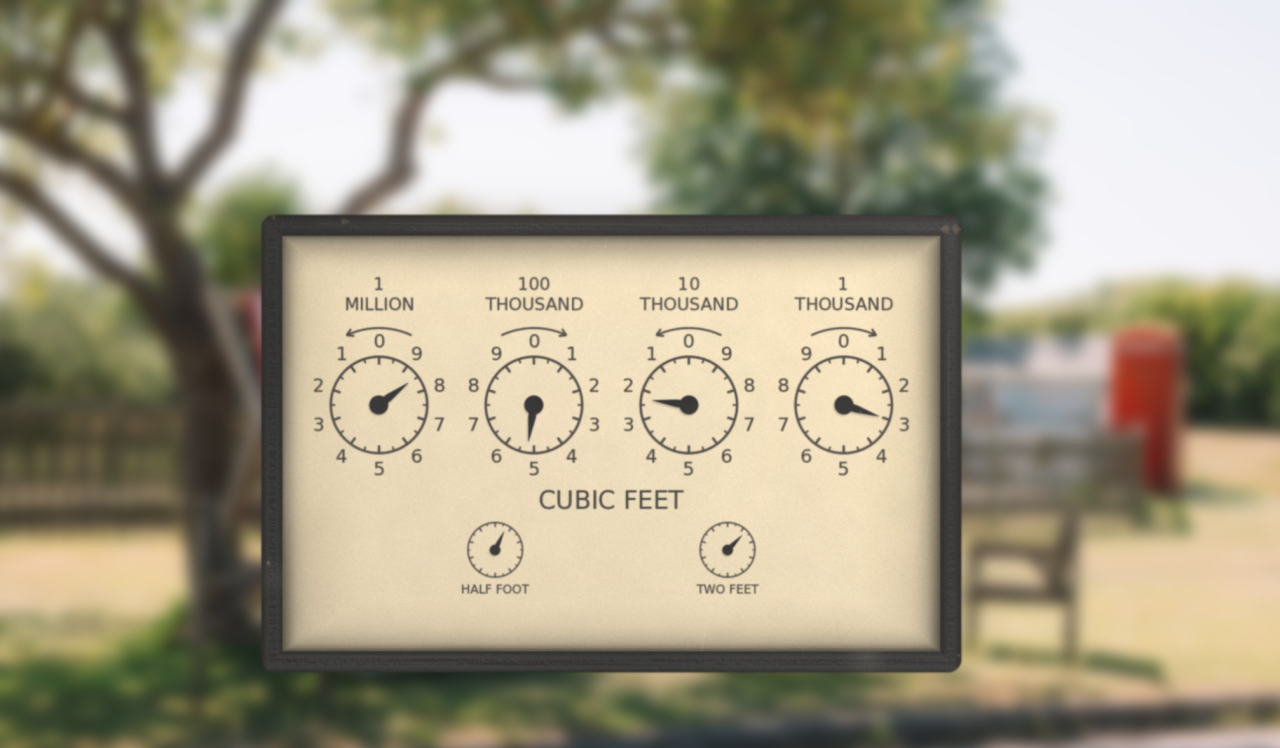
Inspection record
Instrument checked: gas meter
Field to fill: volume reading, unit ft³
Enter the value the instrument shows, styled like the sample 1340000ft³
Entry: 852300ft³
